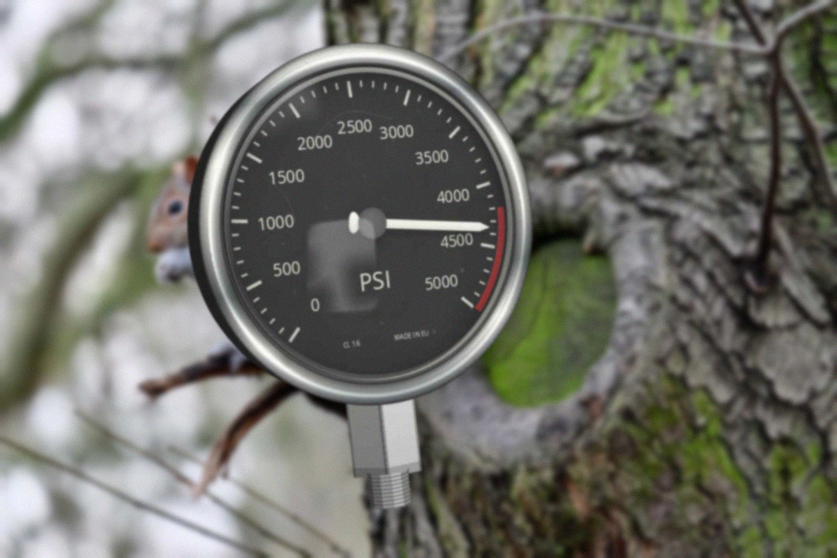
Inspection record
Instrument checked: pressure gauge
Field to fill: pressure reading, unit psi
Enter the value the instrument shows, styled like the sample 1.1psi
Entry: 4350psi
